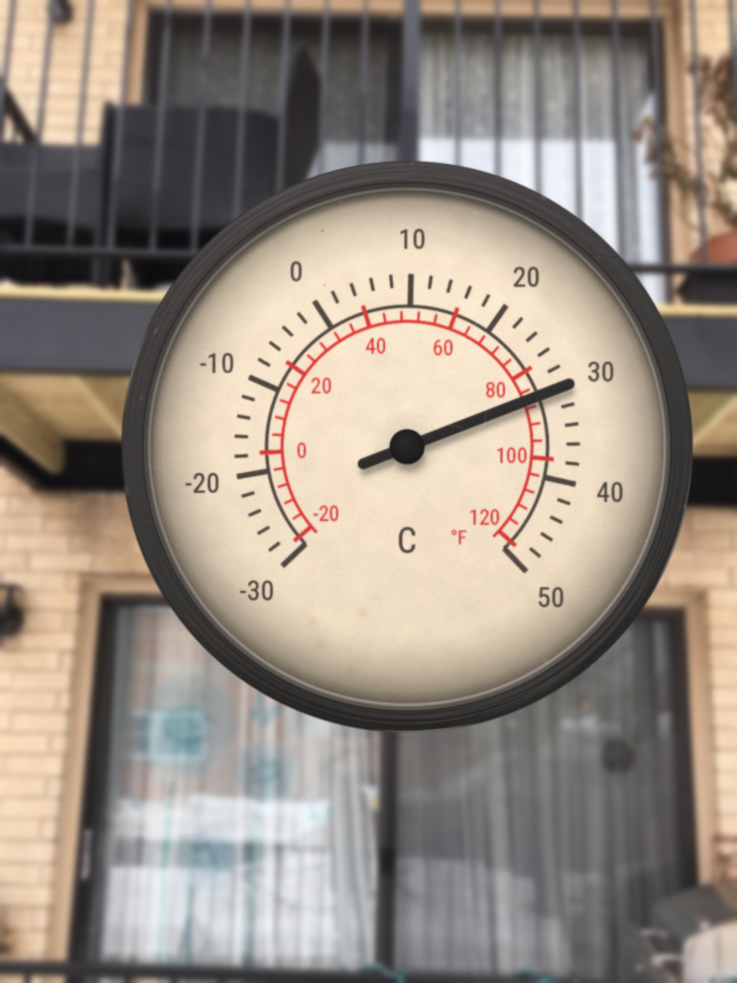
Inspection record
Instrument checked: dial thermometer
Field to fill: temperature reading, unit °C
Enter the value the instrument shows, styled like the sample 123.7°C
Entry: 30°C
